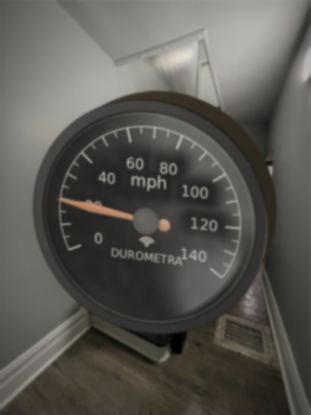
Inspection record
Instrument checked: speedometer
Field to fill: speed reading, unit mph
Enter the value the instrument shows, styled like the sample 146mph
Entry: 20mph
